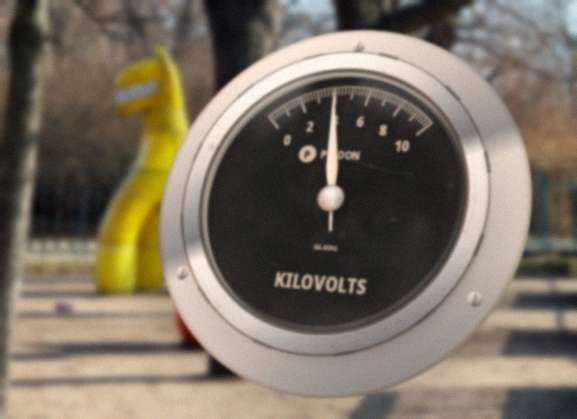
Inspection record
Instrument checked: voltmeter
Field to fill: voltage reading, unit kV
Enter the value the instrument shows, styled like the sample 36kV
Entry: 4kV
